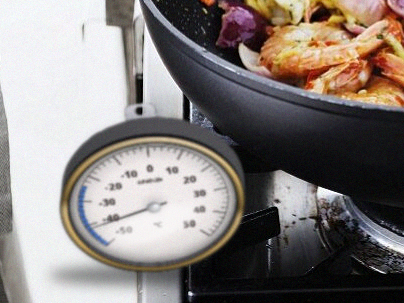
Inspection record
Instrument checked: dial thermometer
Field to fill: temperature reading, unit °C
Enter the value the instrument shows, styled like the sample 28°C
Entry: -40°C
